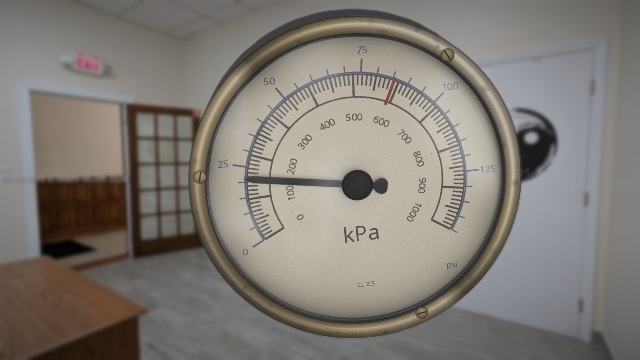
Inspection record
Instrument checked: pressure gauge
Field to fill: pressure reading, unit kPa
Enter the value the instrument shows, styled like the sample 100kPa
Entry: 150kPa
